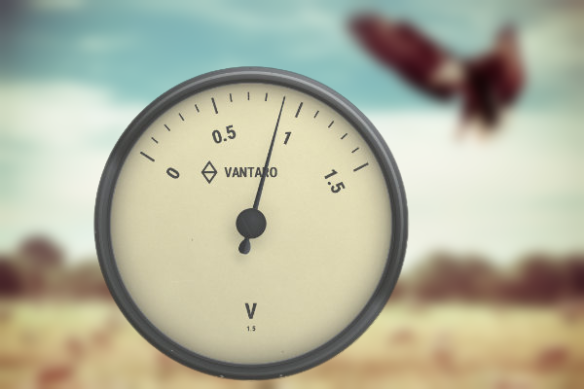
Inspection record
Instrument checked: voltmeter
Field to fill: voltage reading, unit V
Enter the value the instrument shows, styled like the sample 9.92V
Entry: 0.9V
